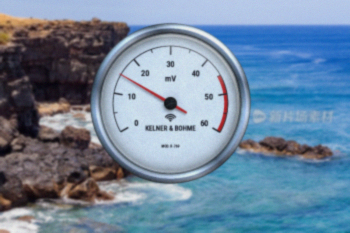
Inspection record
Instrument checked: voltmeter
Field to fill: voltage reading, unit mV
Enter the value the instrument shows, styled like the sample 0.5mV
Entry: 15mV
